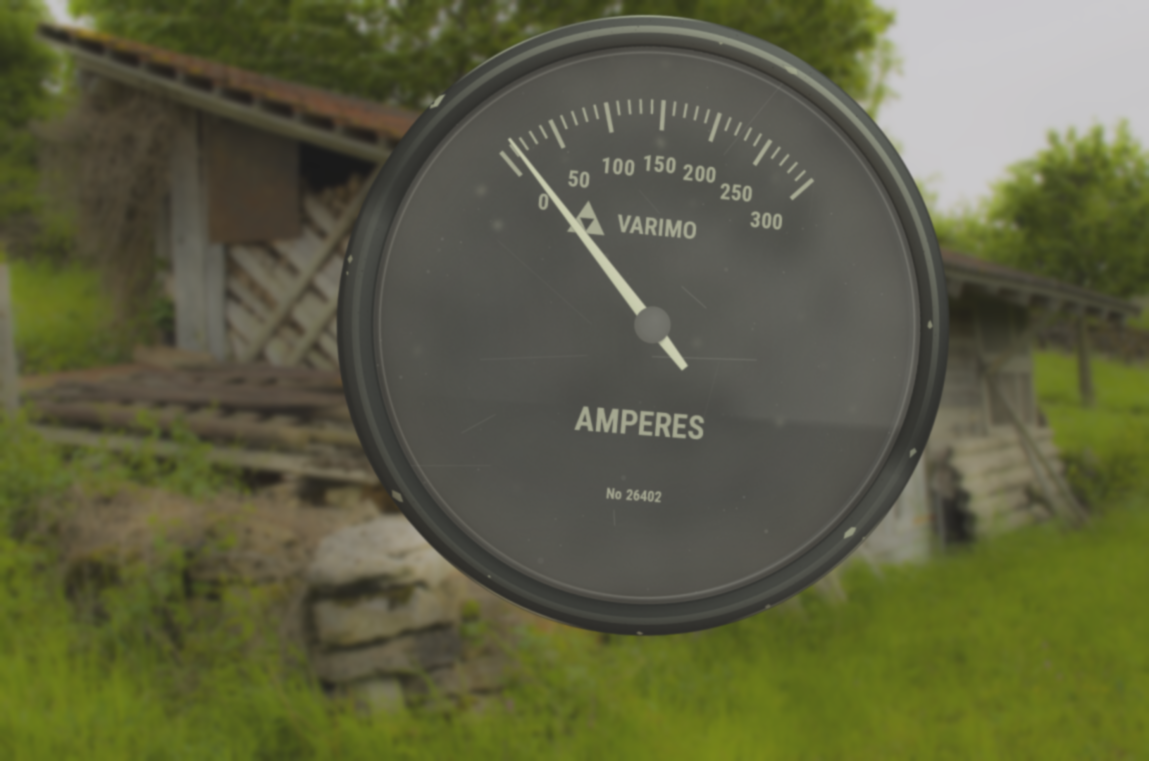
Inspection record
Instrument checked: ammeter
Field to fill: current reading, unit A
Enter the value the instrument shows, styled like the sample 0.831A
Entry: 10A
